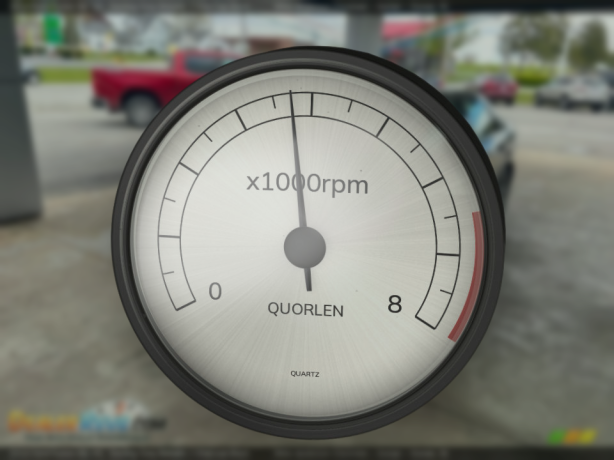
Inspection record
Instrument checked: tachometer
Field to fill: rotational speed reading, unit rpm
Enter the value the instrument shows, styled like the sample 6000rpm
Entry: 3750rpm
